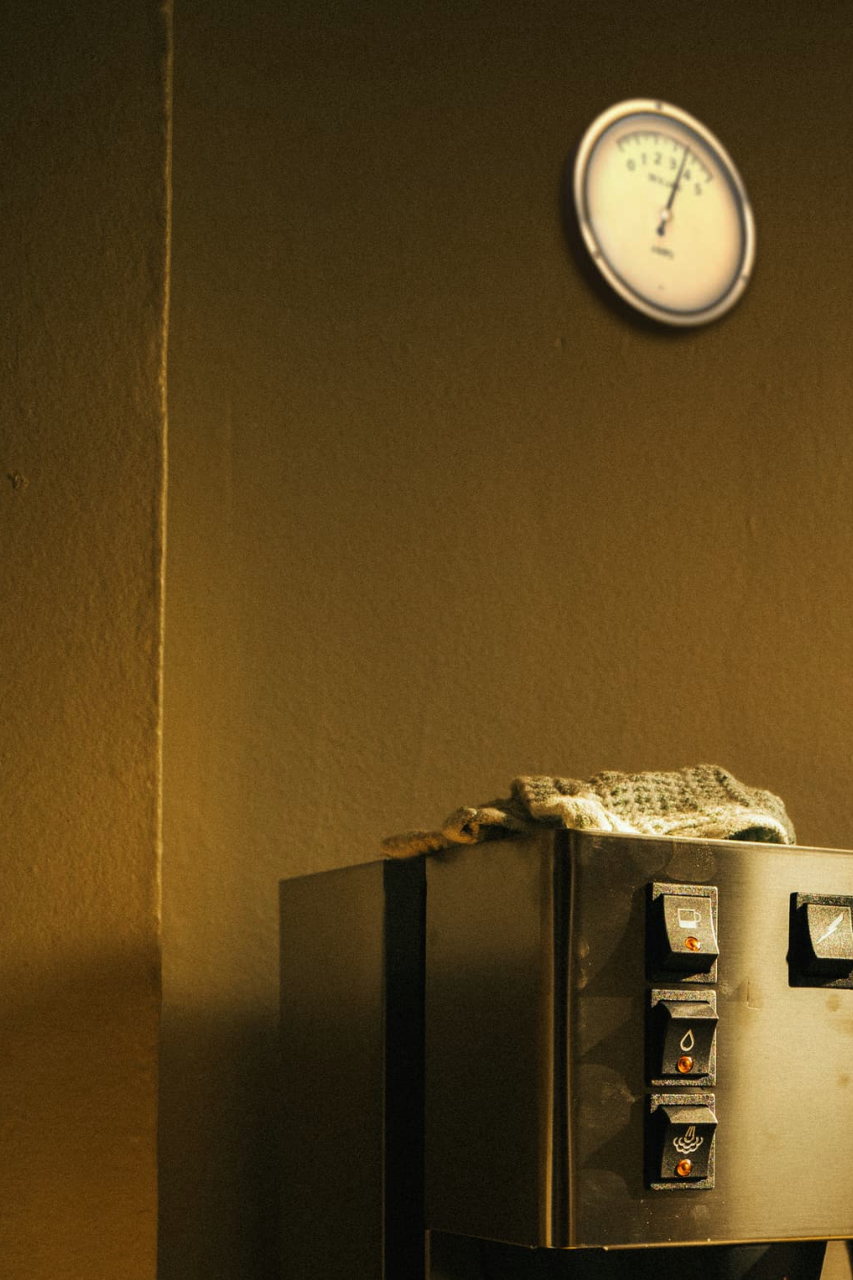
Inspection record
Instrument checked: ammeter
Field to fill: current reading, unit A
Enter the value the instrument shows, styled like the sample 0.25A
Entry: 3.5A
